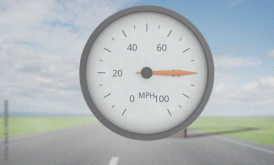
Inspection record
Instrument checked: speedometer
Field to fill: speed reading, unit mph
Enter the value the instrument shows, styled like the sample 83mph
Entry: 80mph
